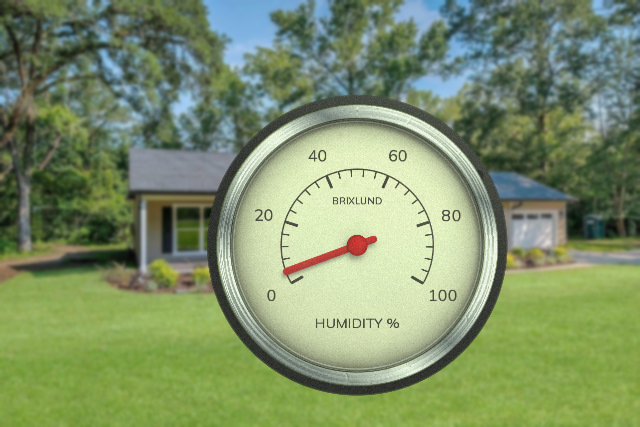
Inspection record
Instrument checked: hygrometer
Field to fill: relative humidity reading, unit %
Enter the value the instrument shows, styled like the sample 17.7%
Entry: 4%
